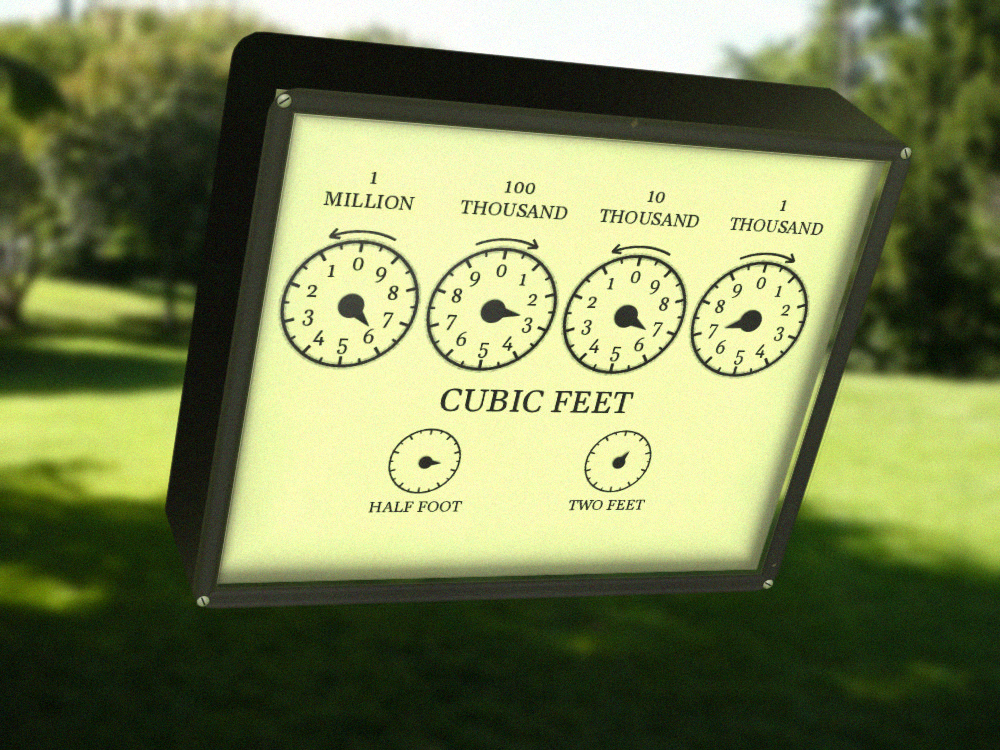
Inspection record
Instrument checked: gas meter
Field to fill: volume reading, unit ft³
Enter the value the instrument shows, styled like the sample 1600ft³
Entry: 626700ft³
